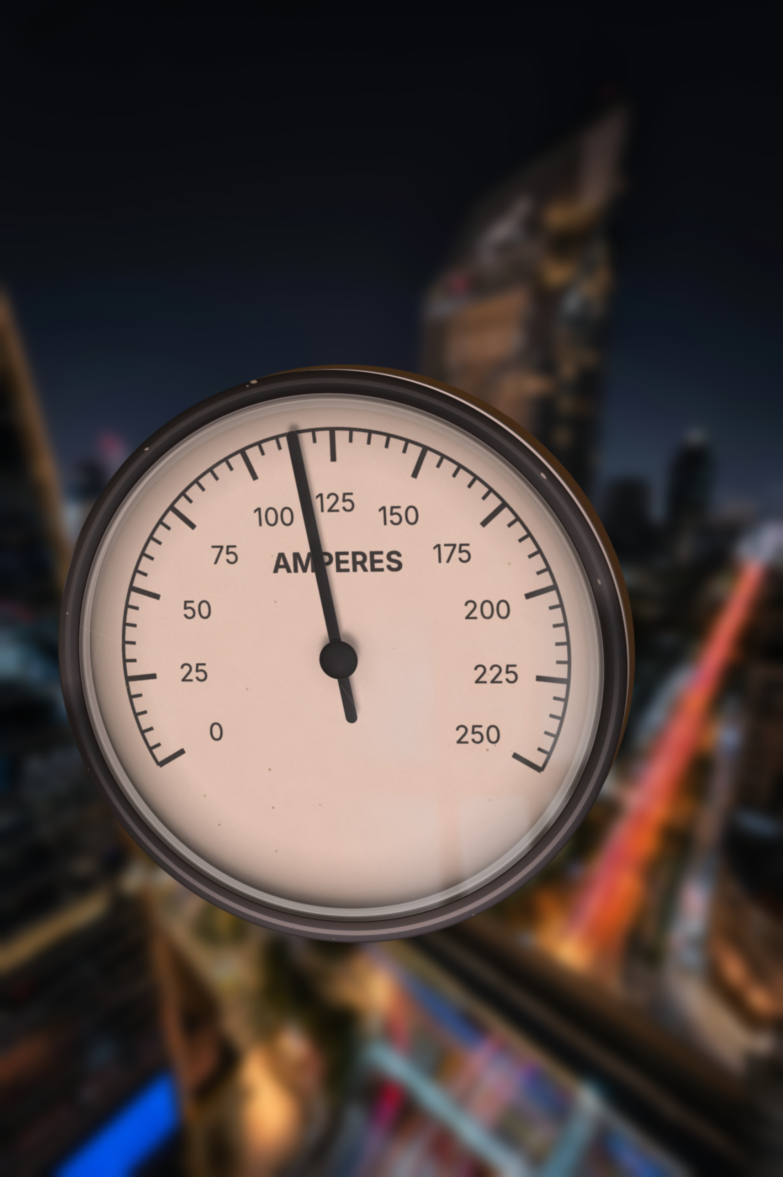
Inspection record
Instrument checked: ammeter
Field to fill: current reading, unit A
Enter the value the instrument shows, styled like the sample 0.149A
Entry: 115A
